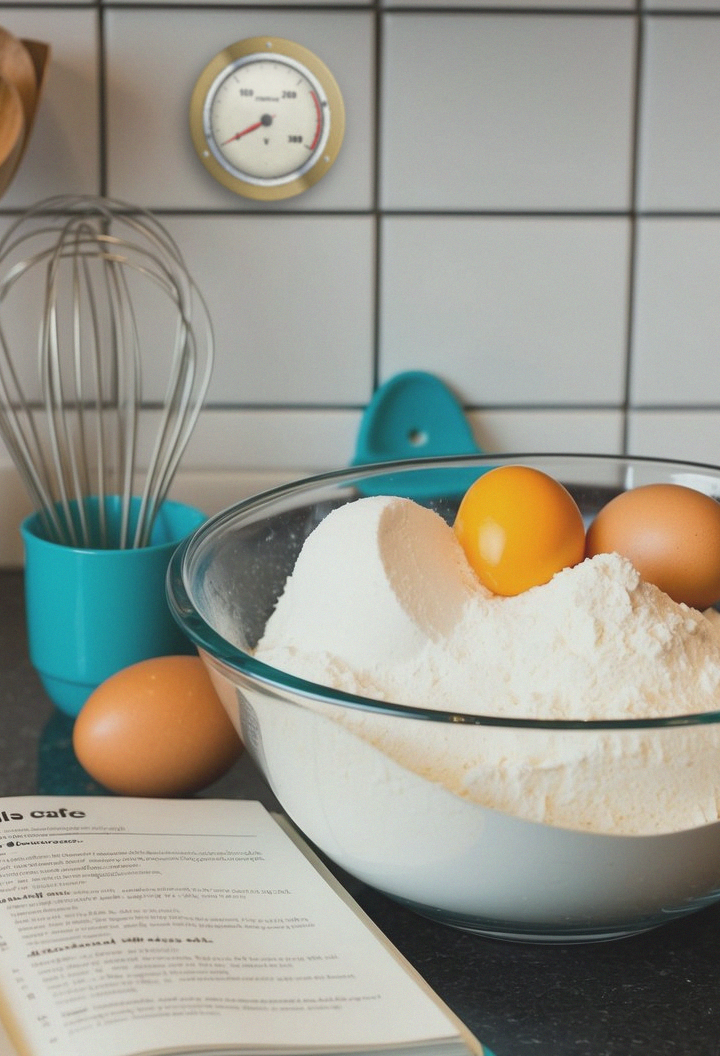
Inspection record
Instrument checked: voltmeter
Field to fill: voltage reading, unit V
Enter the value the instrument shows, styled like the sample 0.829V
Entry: 0V
